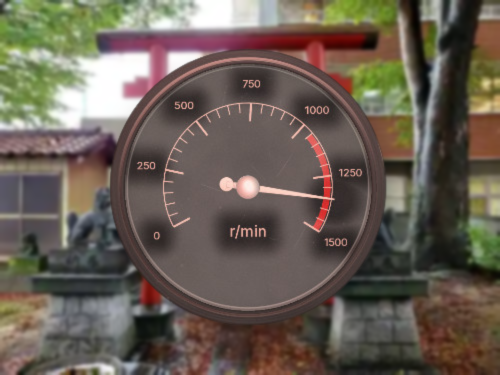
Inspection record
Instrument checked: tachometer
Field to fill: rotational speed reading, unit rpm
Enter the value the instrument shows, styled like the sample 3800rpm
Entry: 1350rpm
